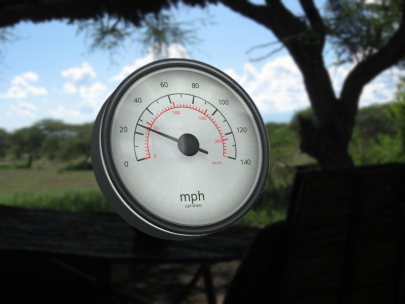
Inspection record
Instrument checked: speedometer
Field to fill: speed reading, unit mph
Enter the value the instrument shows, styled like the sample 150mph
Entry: 25mph
